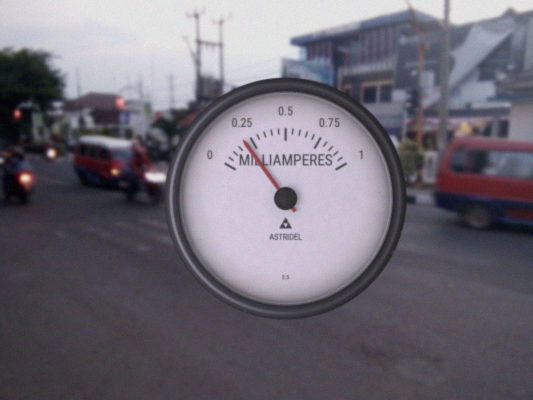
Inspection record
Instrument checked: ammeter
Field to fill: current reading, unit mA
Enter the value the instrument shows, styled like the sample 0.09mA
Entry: 0.2mA
